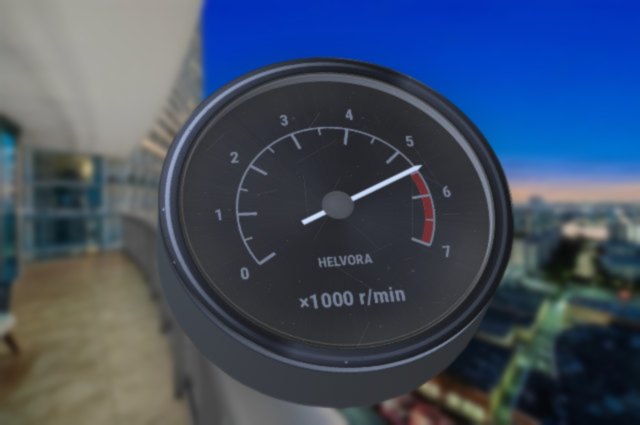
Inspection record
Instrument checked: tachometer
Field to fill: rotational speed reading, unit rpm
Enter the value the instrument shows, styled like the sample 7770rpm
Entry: 5500rpm
